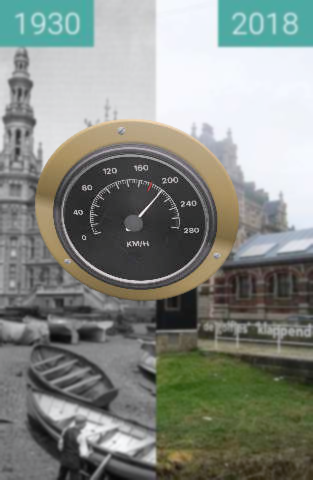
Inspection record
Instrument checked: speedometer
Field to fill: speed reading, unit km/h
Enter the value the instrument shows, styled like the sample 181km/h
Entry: 200km/h
